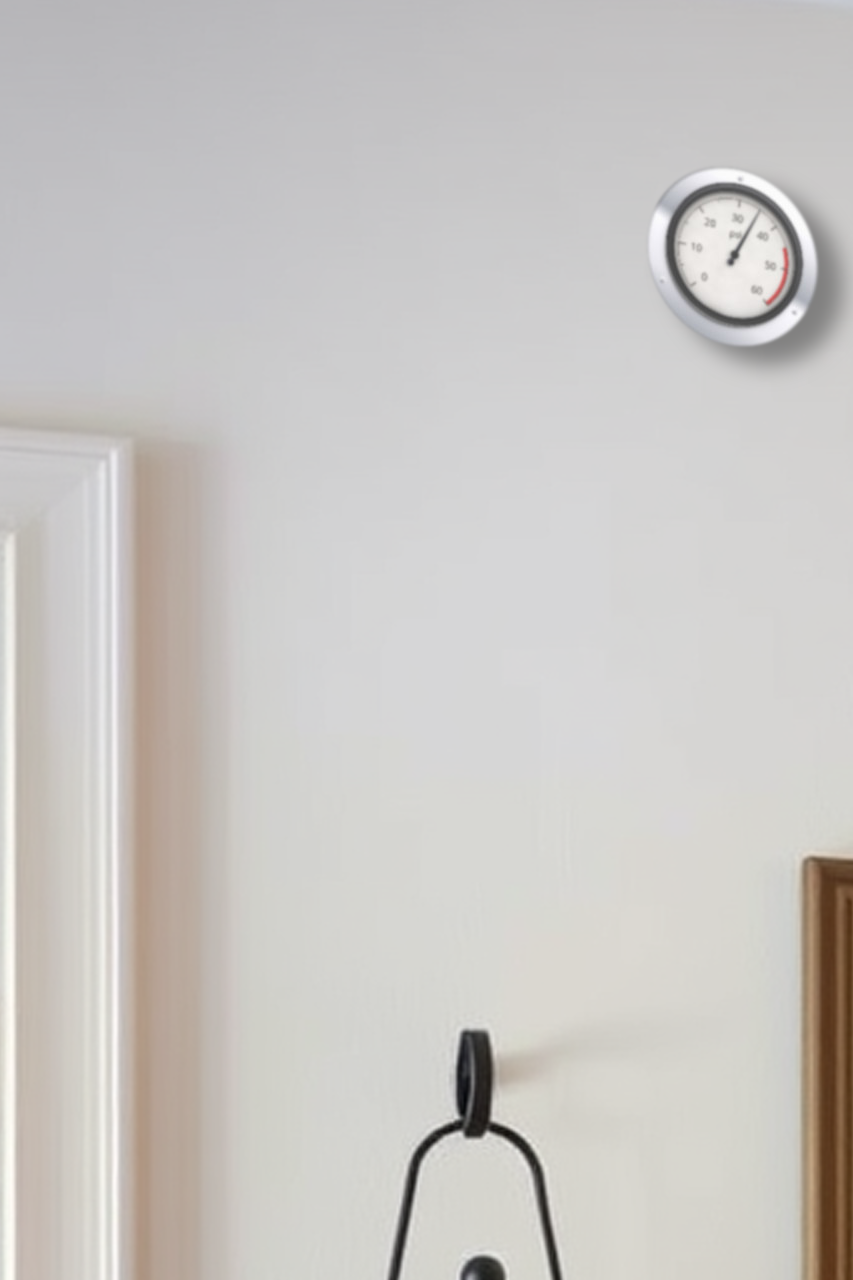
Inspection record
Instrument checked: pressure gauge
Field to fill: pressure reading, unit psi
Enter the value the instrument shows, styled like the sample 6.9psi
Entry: 35psi
